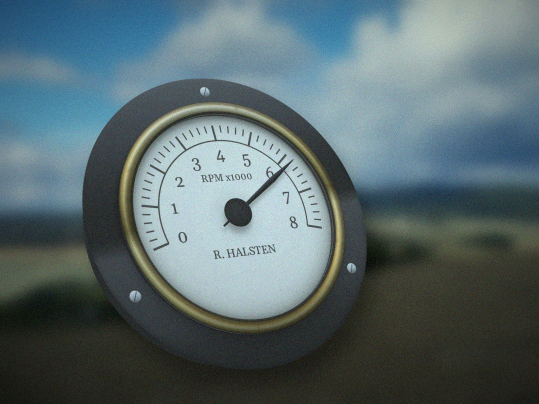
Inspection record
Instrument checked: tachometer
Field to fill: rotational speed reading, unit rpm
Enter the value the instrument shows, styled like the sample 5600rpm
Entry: 6200rpm
